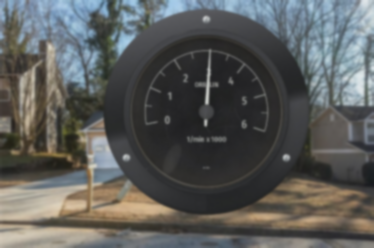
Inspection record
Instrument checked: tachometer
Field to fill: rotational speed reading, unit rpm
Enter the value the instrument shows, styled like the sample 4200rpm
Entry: 3000rpm
